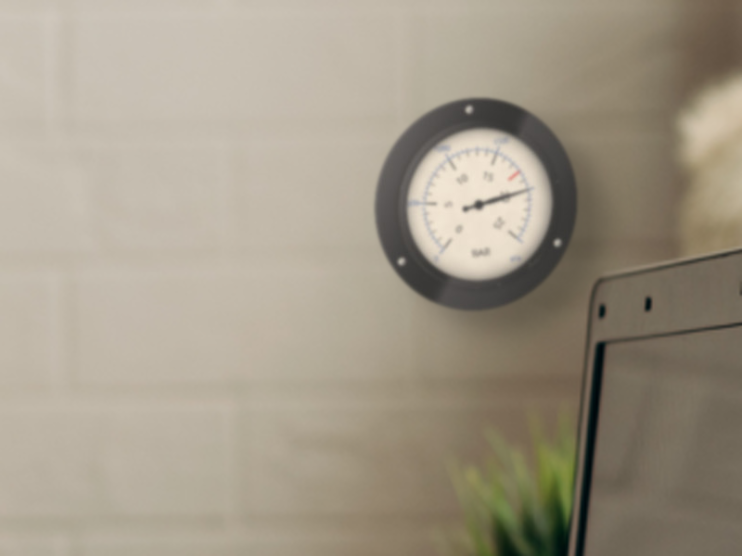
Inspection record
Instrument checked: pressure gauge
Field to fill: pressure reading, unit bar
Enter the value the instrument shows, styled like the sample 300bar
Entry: 20bar
